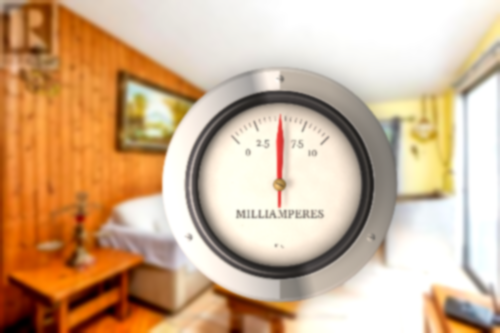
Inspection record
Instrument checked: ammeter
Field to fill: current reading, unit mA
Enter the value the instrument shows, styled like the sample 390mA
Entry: 5mA
